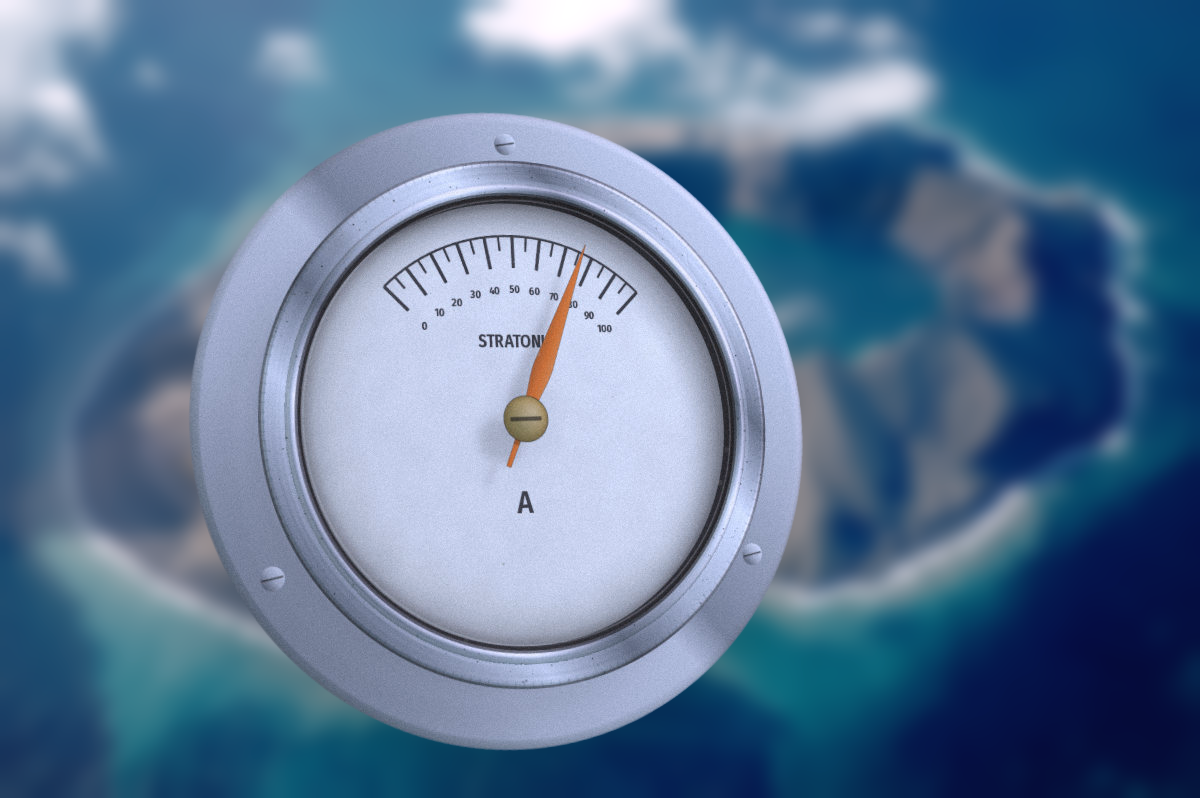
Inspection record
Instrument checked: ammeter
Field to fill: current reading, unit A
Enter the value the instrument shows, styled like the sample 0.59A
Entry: 75A
